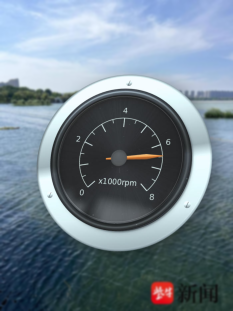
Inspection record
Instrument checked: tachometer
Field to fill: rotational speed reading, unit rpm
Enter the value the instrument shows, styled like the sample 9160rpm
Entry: 6500rpm
